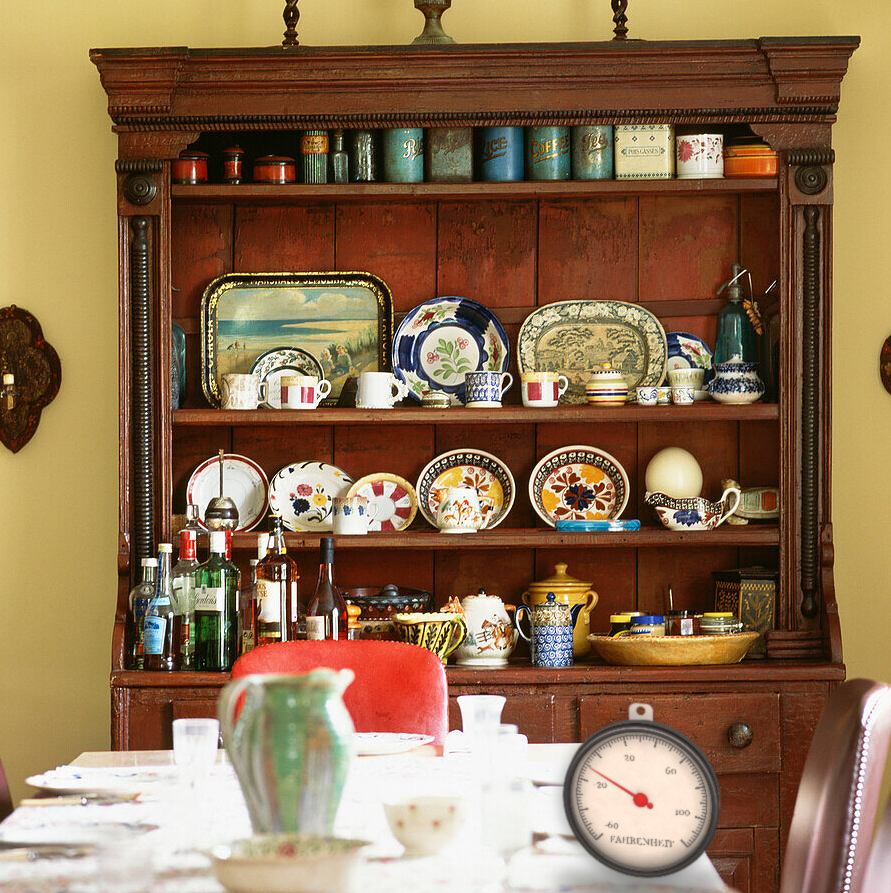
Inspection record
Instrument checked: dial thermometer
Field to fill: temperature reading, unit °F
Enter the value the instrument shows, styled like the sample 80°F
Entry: -10°F
